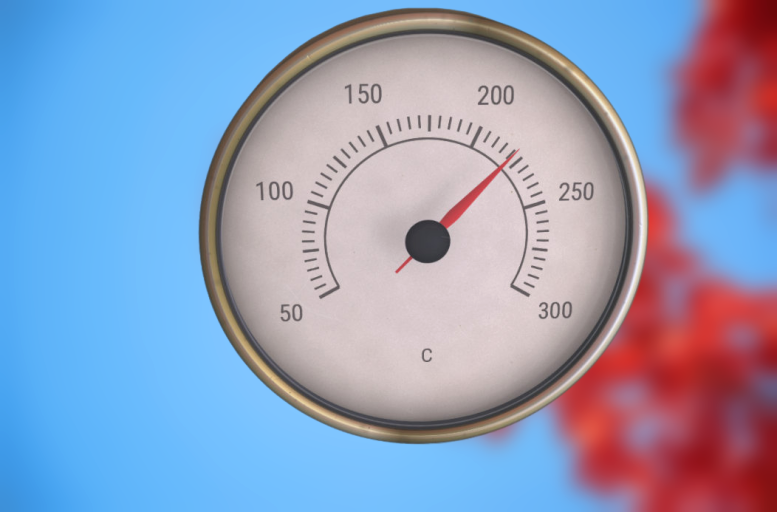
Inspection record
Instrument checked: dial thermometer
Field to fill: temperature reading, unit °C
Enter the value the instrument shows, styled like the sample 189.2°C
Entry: 220°C
